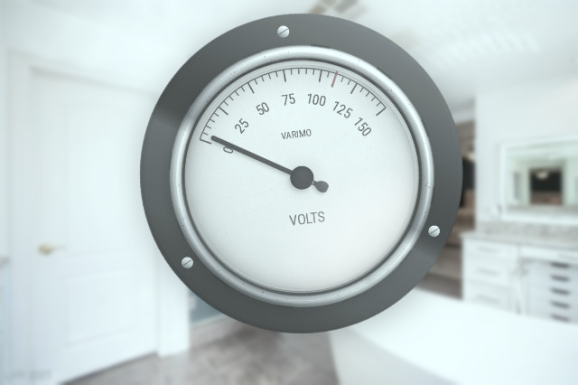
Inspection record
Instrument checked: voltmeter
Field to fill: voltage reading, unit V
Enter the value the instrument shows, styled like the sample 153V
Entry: 5V
